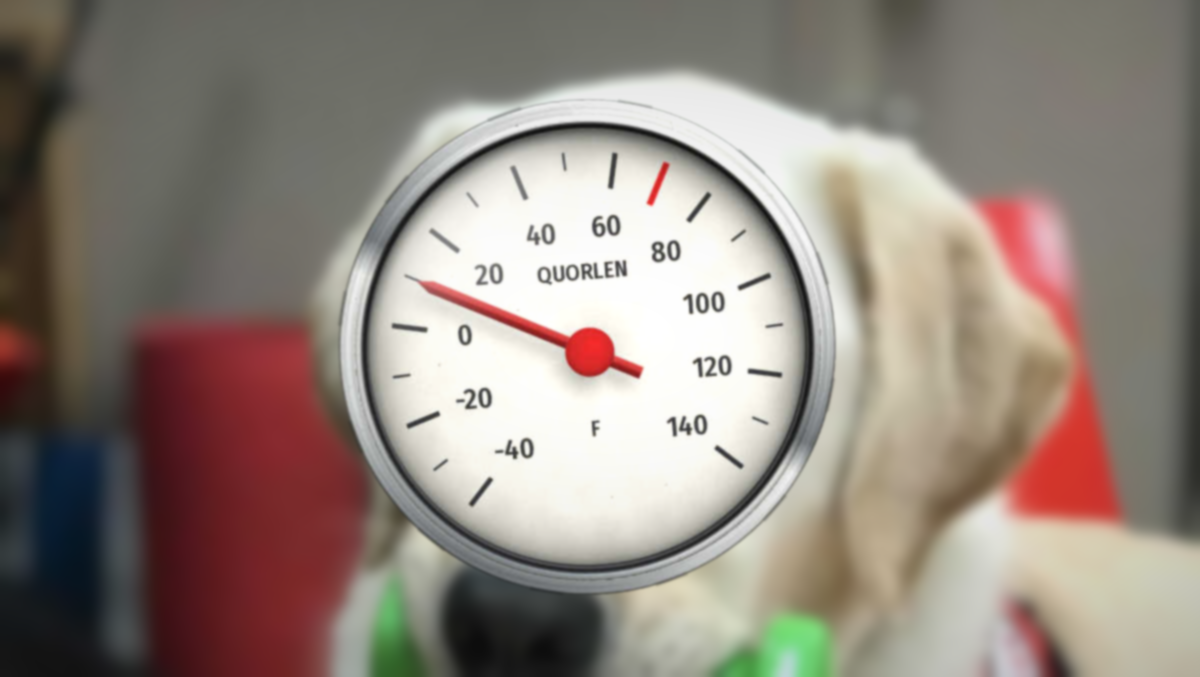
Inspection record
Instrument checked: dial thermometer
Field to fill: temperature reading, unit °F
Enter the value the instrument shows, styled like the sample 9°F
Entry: 10°F
